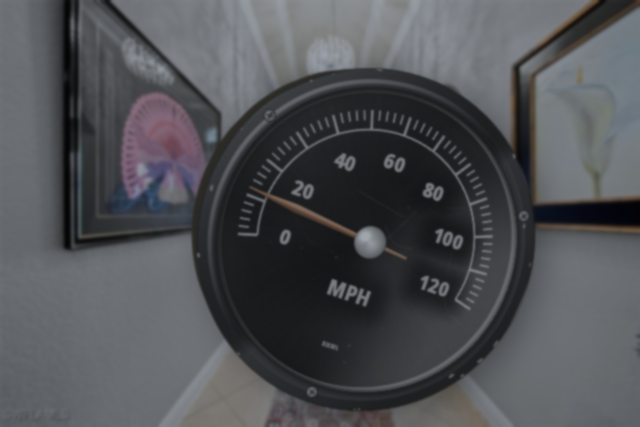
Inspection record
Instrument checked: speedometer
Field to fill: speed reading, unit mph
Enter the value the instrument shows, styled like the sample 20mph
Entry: 12mph
